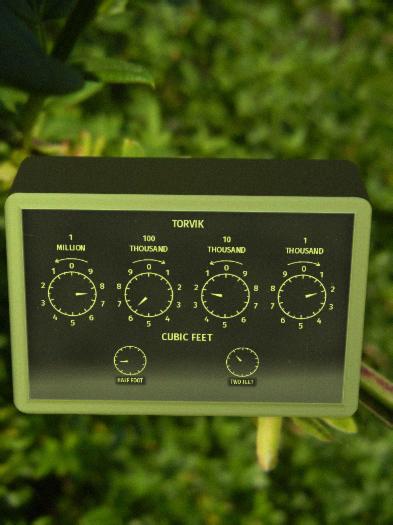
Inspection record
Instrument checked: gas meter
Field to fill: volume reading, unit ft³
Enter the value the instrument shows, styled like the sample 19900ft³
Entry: 762200ft³
